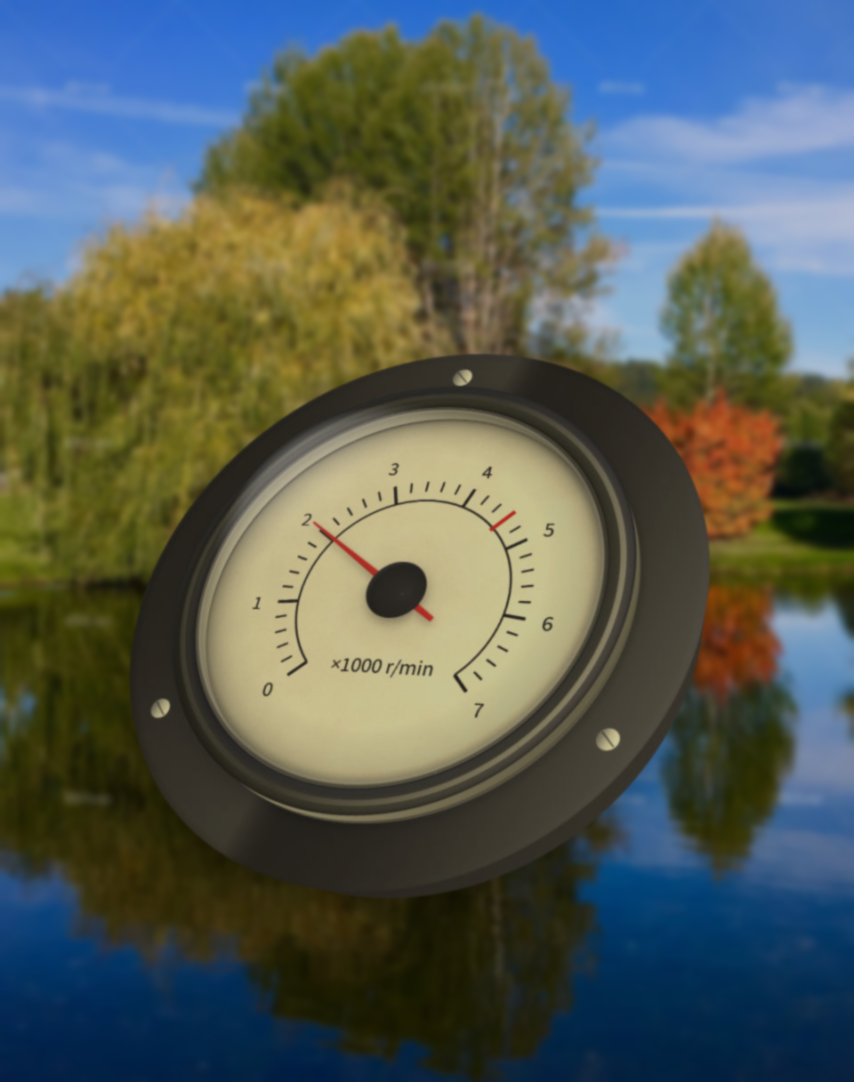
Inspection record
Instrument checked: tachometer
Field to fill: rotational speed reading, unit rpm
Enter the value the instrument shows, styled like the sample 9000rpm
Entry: 2000rpm
